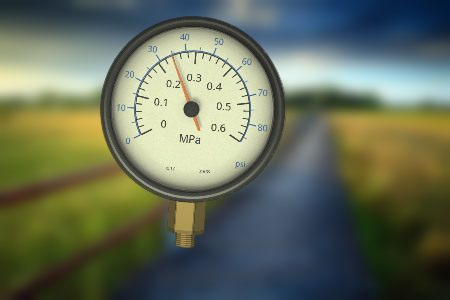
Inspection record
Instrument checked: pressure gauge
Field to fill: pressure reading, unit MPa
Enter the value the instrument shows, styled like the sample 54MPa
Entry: 0.24MPa
